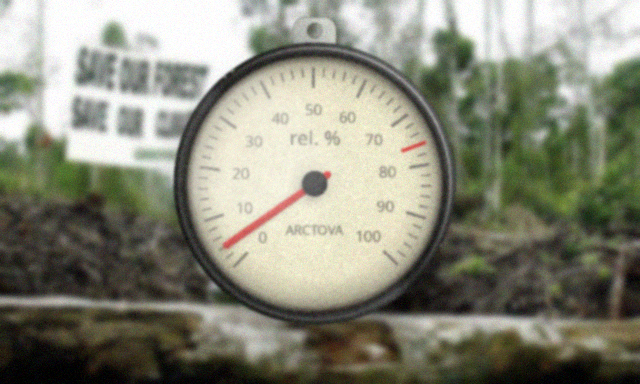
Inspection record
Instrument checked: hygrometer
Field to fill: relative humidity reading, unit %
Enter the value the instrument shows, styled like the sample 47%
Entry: 4%
